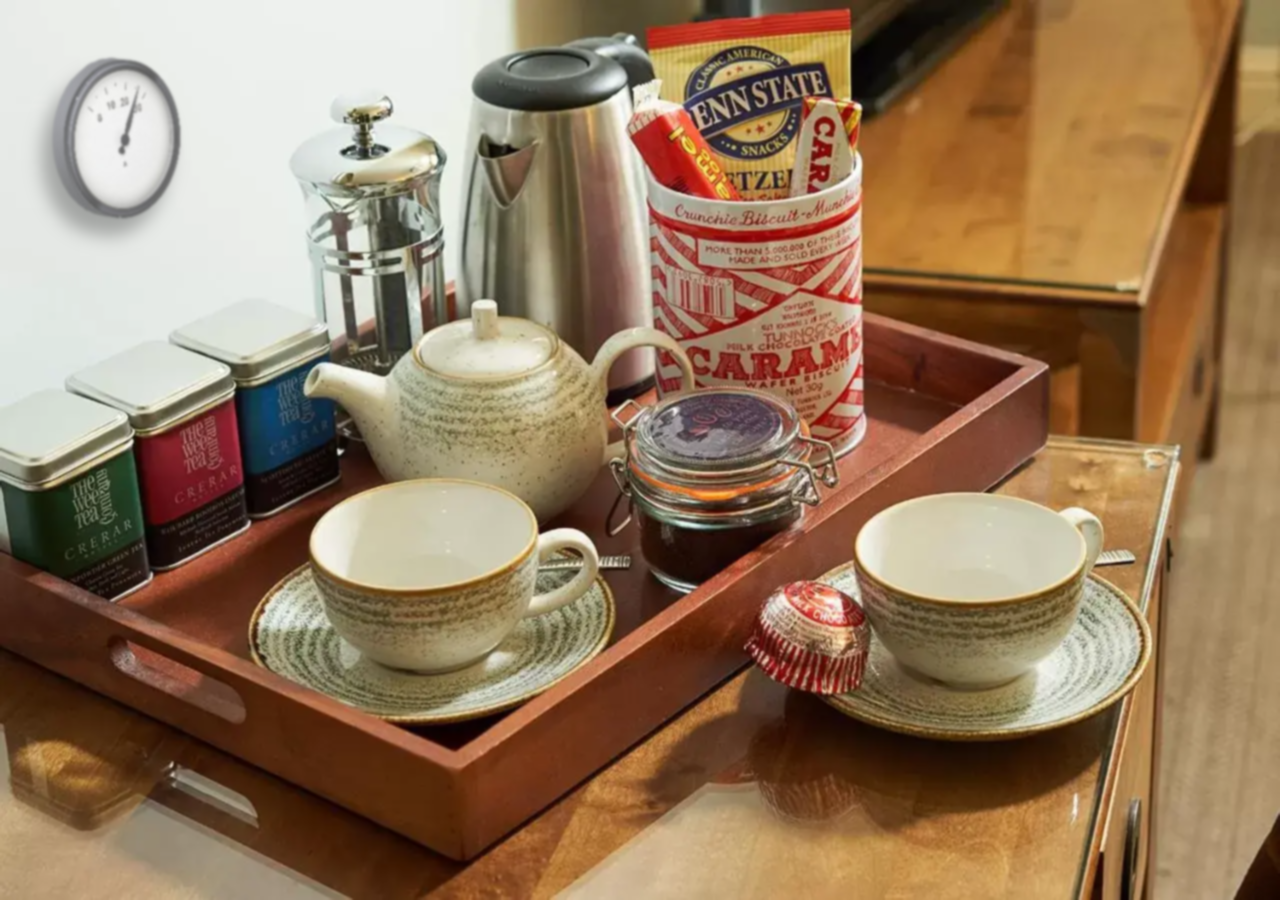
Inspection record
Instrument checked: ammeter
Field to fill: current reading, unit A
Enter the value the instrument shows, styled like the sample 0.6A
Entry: 25A
